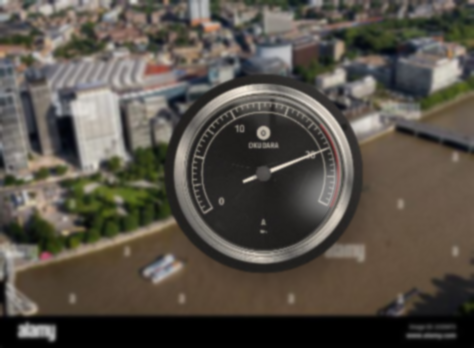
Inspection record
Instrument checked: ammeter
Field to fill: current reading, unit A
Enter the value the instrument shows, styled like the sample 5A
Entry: 20A
